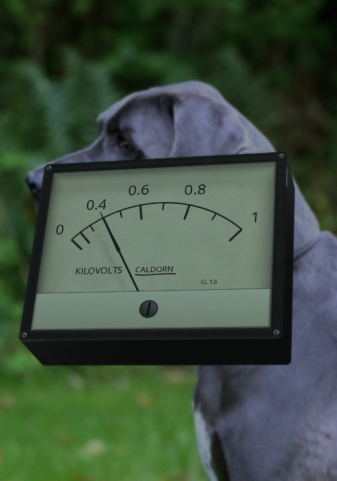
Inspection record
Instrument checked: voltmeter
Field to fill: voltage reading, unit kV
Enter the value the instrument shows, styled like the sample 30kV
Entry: 0.4kV
